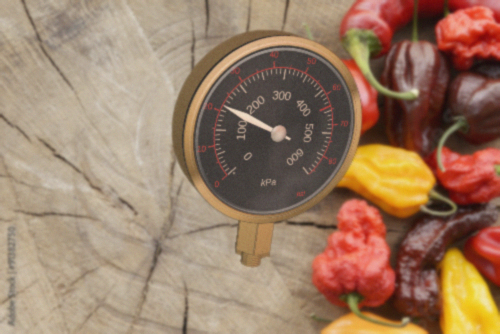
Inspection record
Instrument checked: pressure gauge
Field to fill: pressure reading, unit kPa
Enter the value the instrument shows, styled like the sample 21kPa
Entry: 150kPa
